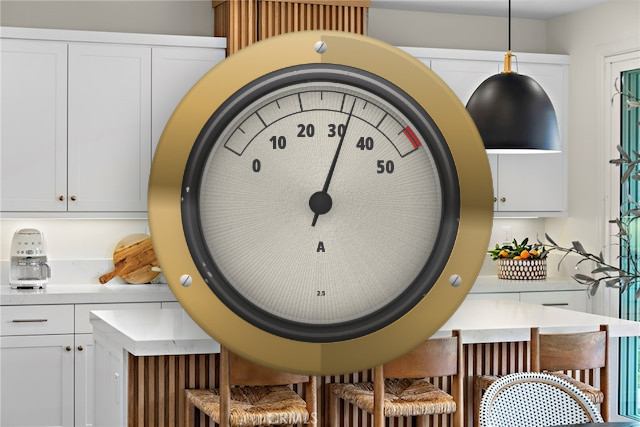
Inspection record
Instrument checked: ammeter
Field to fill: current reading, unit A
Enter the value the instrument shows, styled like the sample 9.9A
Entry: 32.5A
